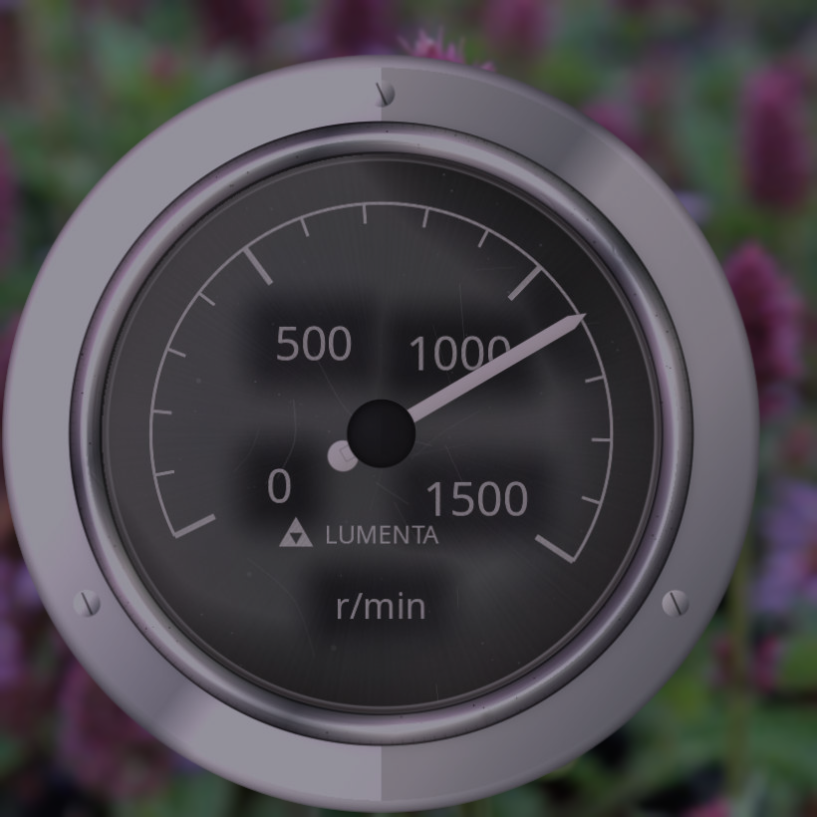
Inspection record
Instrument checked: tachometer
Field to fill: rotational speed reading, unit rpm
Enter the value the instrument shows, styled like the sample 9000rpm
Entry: 1100rpm
